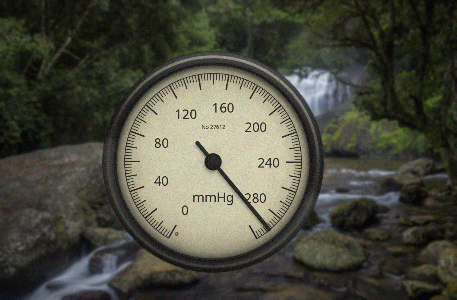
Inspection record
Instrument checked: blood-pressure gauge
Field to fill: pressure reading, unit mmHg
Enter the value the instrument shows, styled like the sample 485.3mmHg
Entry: 290mmHg
